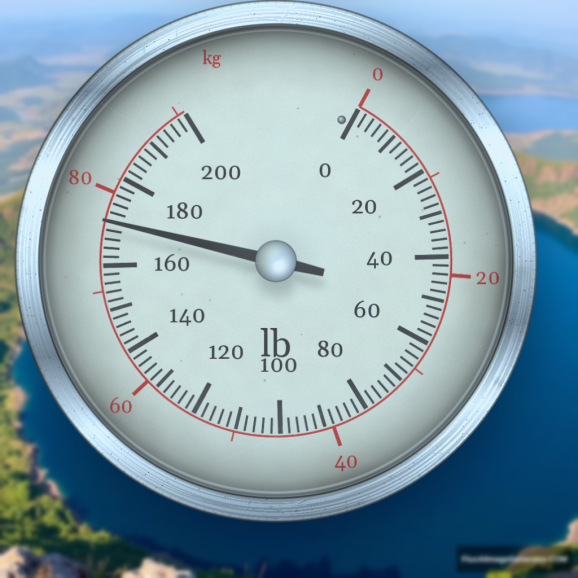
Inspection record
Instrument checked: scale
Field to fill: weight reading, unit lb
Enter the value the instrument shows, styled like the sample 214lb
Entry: 170lb
